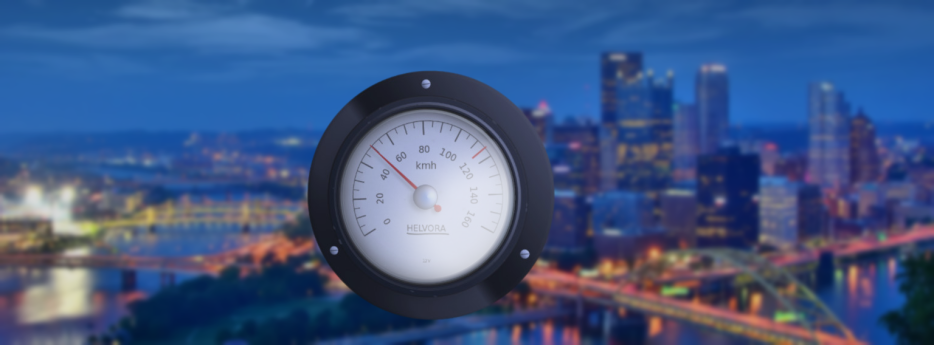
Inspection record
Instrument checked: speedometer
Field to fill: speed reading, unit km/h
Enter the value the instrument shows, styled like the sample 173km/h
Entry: 50km/h
